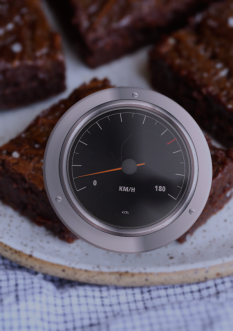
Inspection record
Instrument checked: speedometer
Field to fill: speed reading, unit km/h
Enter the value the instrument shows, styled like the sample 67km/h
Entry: 10km/h
